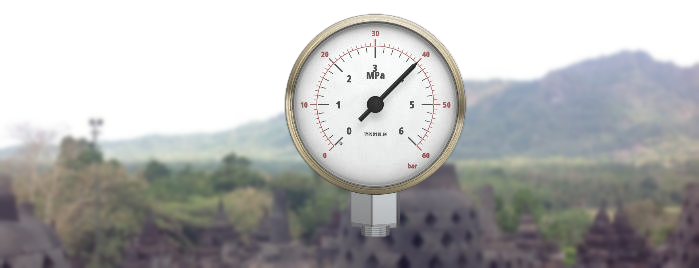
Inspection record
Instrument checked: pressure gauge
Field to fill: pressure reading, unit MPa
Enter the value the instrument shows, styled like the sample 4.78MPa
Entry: 4MPa
